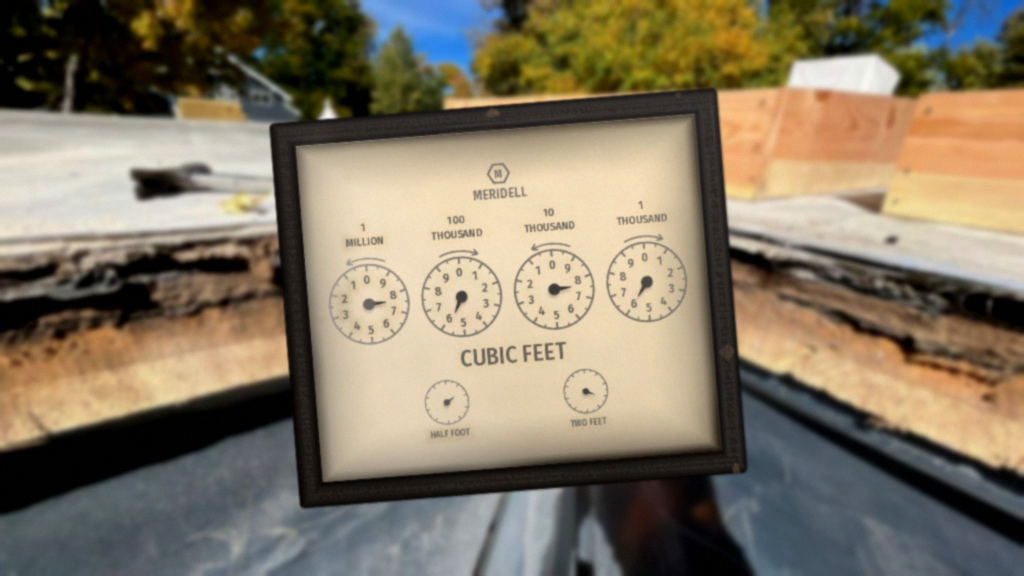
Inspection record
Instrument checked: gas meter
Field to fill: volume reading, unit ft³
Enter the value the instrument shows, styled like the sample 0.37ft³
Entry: 757600ft³
